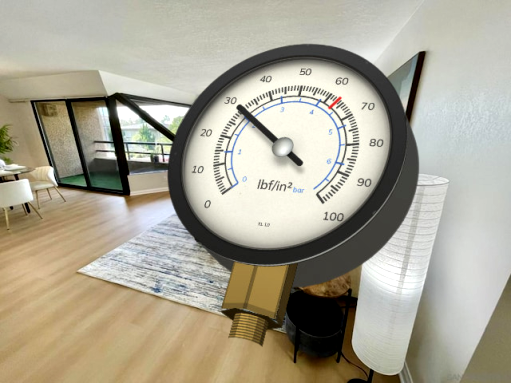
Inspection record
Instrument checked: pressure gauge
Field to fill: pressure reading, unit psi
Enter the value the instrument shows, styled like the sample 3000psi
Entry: 30psi
